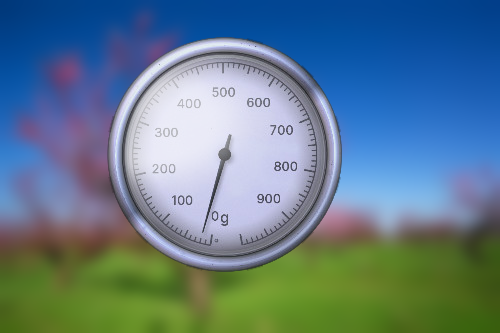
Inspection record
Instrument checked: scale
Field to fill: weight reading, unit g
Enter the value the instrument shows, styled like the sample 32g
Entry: 20g
